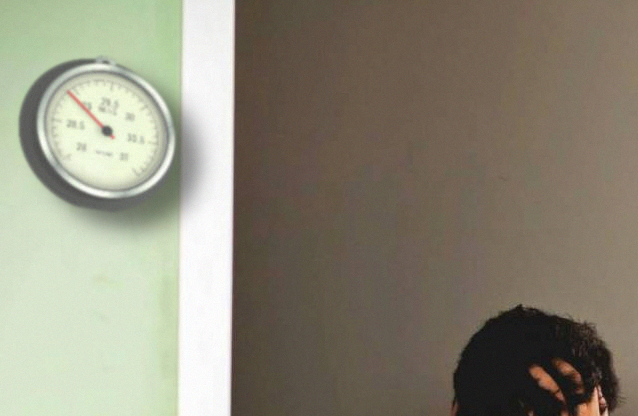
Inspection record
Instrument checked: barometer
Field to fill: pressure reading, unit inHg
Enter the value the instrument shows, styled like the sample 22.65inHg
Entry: 28.9inHg
